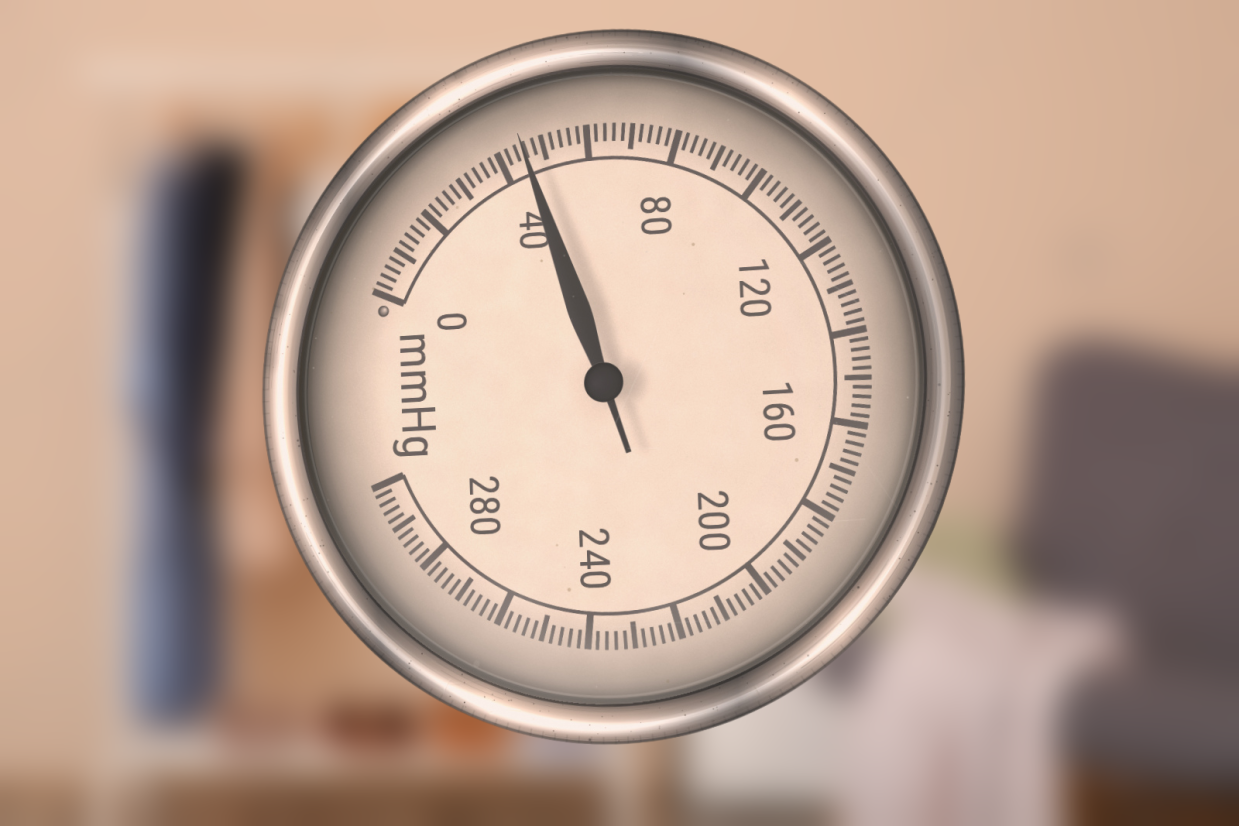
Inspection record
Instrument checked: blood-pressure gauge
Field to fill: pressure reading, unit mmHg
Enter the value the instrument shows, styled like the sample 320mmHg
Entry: 46mmHg
